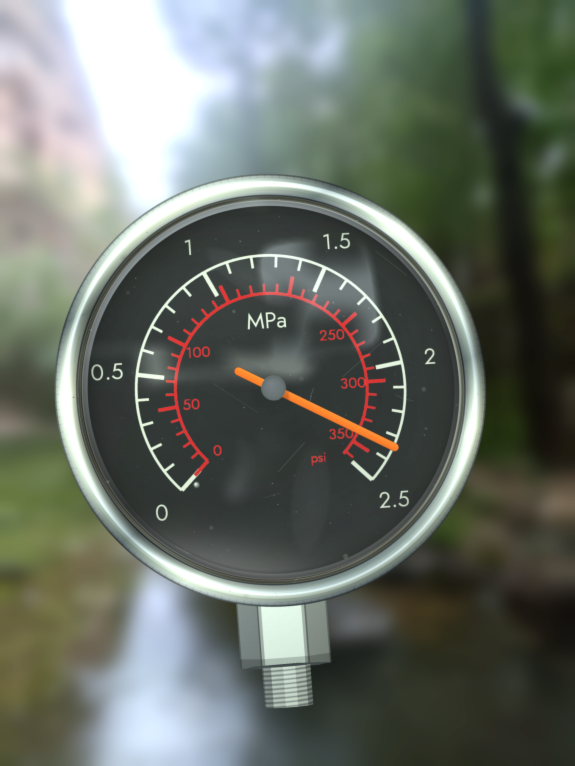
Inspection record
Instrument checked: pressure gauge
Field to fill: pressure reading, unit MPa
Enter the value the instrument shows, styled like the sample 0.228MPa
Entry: 2.35MPa
